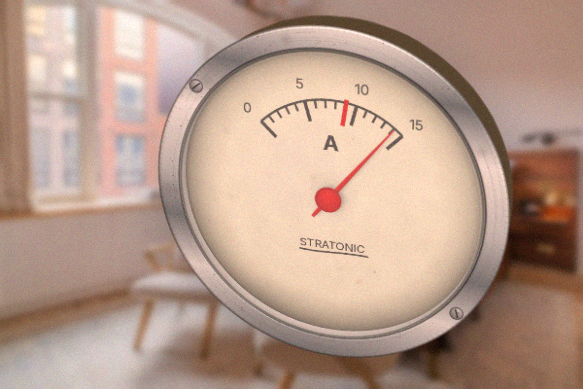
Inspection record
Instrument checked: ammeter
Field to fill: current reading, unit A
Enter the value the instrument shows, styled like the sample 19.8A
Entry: 14A
